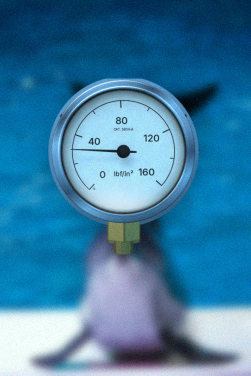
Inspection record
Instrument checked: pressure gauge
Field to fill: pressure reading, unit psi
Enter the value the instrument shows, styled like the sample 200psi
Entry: 30psi
